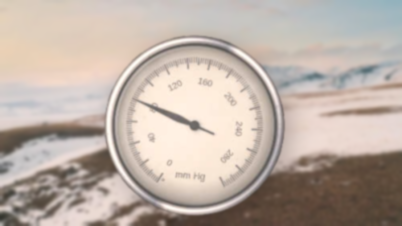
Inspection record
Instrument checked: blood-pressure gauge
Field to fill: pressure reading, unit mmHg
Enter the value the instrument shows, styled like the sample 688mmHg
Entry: 80mmHg
